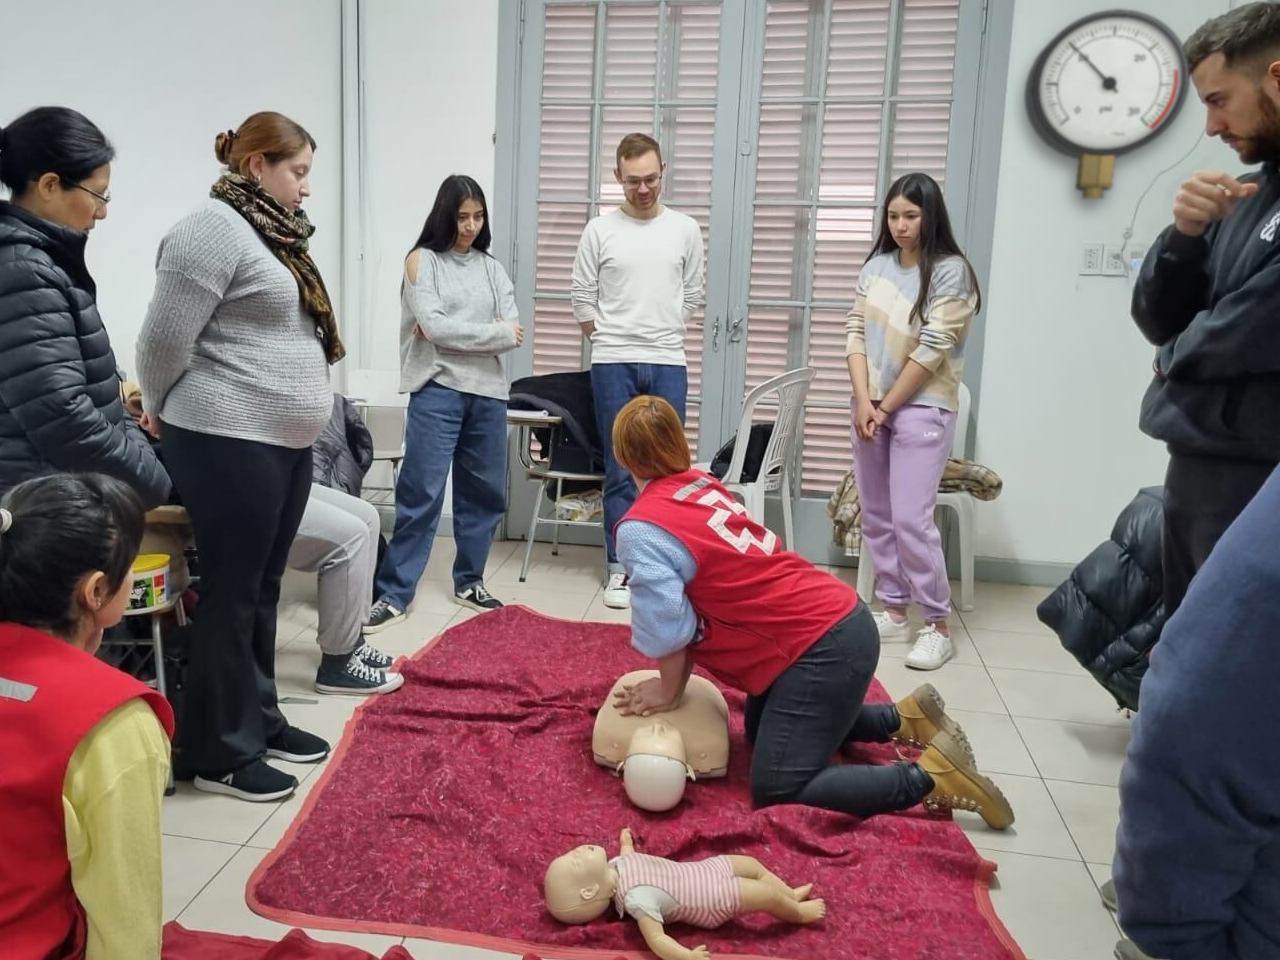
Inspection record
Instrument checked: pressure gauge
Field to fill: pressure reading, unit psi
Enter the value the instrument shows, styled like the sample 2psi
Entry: 10psi
